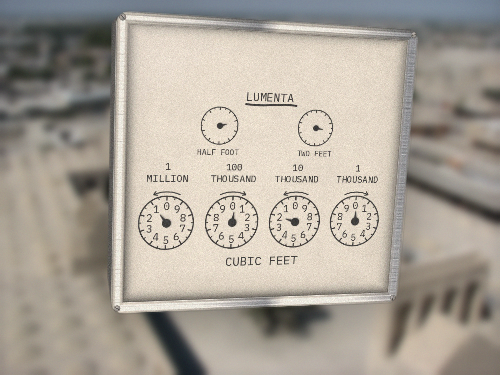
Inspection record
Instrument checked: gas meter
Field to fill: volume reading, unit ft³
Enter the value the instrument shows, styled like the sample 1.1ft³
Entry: 102000ft³
